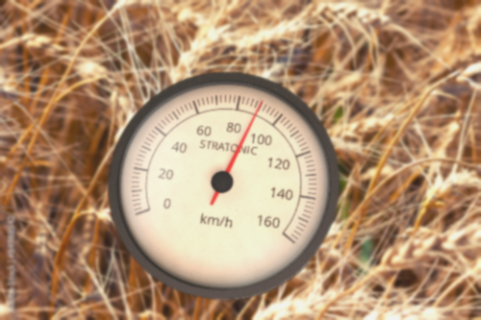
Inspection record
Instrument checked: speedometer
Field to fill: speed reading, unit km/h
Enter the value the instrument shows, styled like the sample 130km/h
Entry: 90km/h
